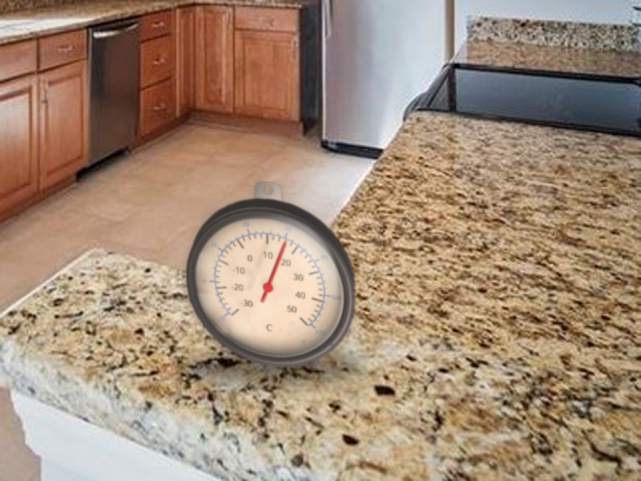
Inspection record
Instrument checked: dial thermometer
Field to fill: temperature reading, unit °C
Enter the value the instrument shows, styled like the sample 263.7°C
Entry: 16°C
